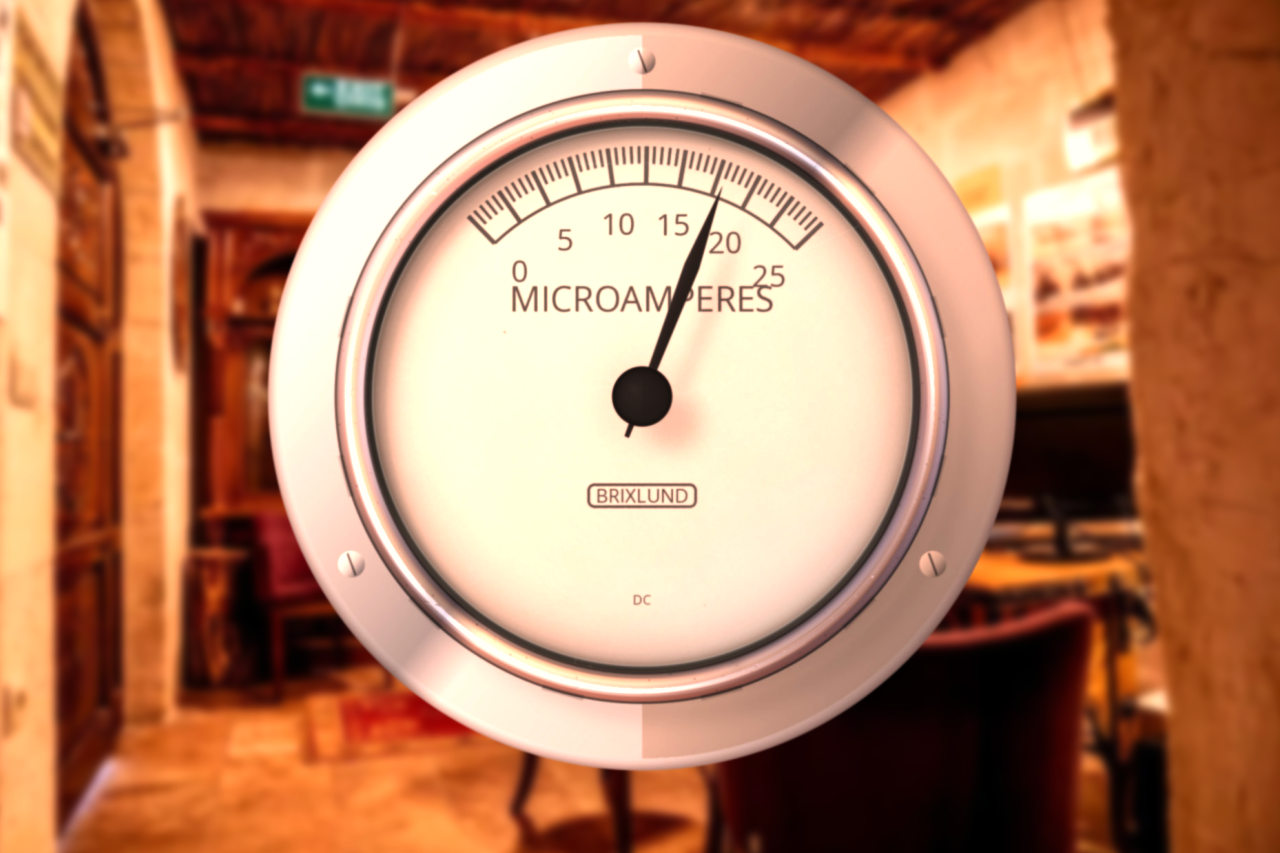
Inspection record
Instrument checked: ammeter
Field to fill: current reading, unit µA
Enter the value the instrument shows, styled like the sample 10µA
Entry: 18µA
